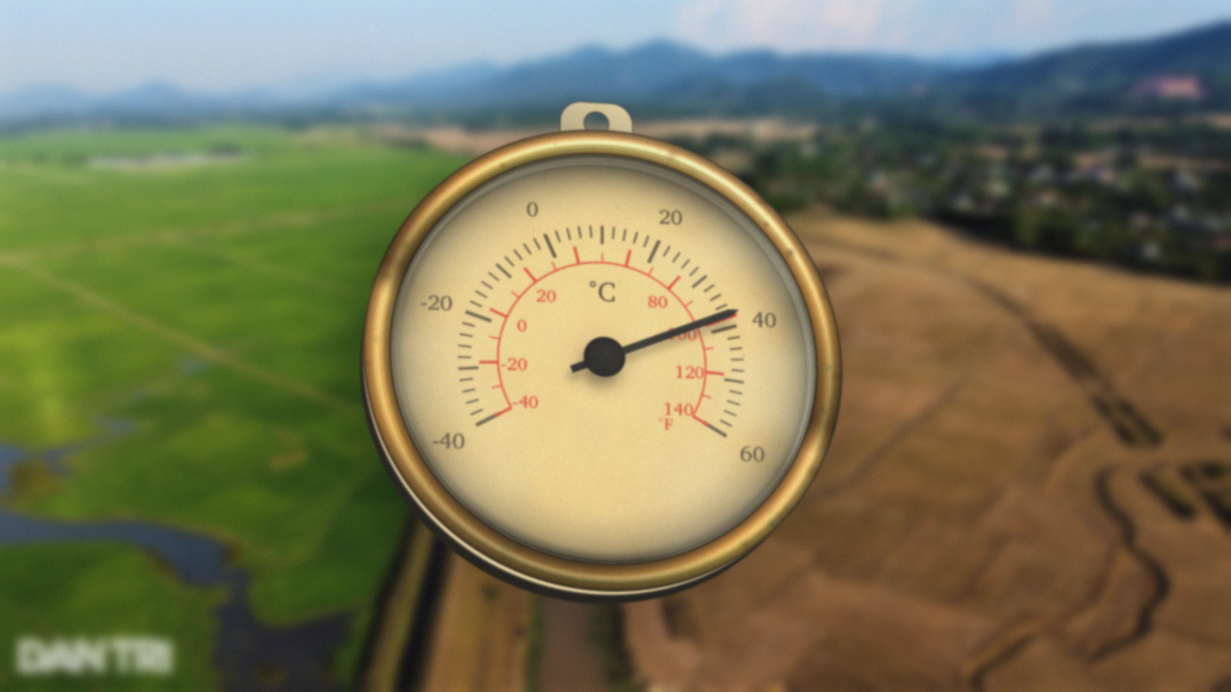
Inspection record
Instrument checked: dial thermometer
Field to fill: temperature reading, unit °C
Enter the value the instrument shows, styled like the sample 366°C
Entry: 38°C
